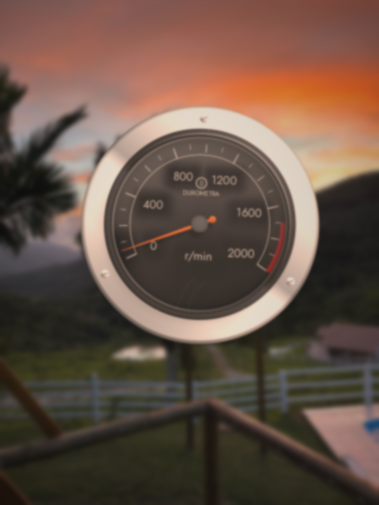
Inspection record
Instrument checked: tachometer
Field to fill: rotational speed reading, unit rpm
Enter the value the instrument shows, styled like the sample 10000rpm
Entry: 50rpm
